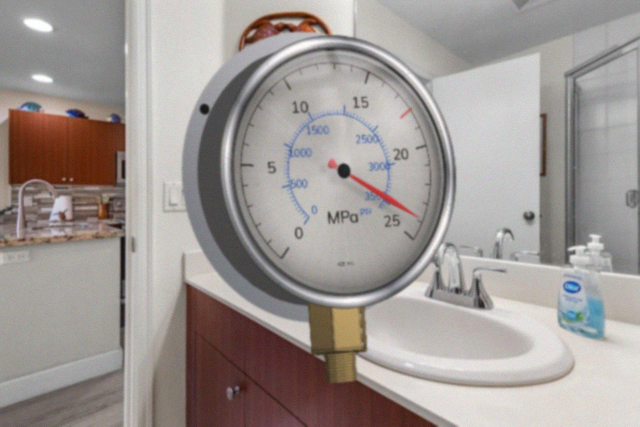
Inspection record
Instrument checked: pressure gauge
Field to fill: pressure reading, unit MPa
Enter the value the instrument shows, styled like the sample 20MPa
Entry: 24MPa
